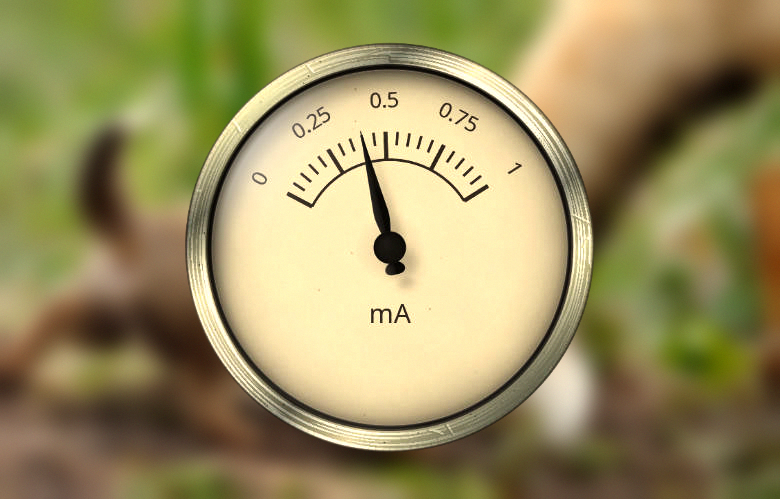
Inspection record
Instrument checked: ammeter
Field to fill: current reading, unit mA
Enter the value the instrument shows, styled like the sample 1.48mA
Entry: 0.4mA
